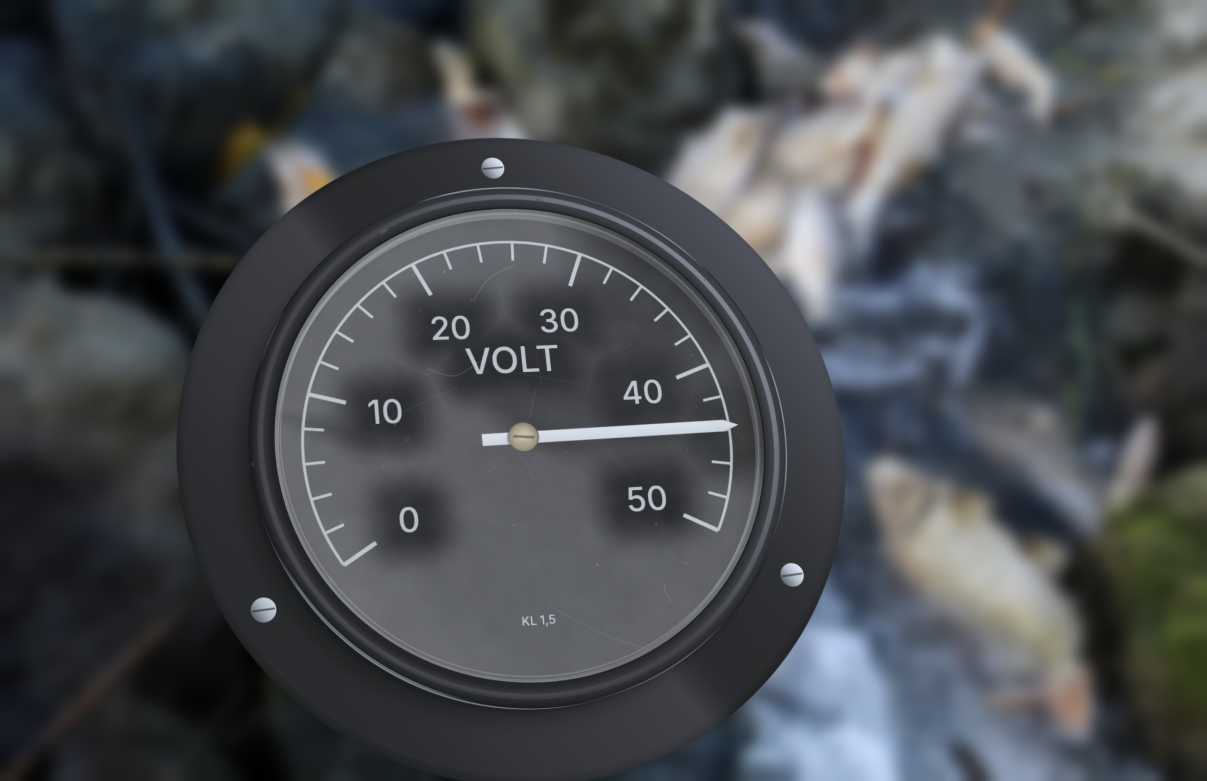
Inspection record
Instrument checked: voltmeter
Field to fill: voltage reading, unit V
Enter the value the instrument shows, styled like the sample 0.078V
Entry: 44V
